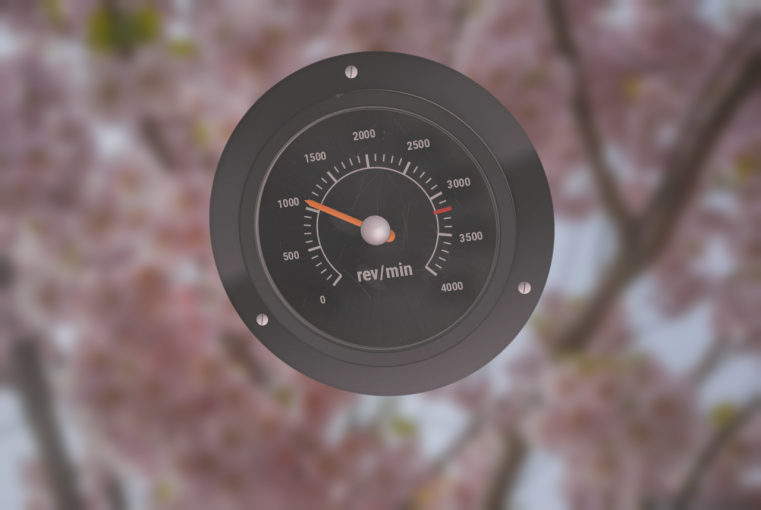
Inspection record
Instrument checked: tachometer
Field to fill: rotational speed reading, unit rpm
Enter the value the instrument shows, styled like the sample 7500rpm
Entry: 1100rpm
